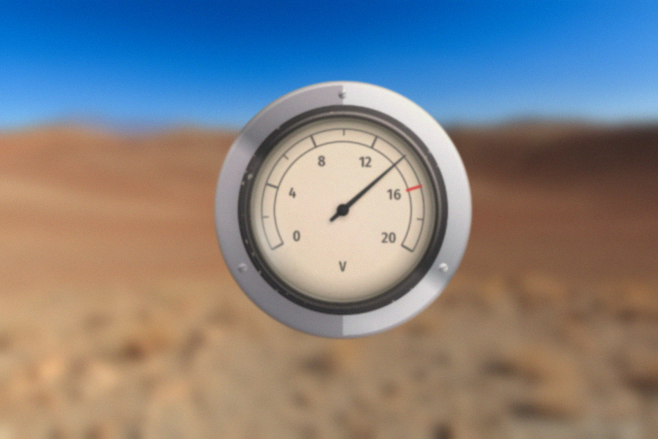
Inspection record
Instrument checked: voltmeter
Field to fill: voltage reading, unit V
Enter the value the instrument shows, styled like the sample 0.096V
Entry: 14V
